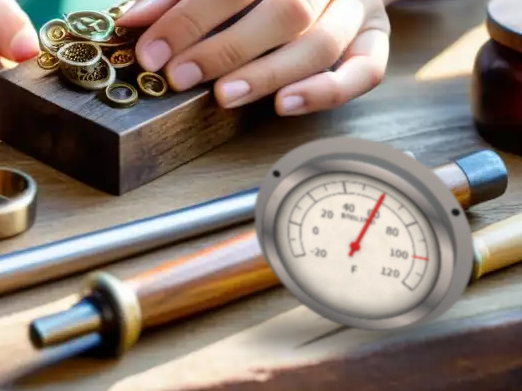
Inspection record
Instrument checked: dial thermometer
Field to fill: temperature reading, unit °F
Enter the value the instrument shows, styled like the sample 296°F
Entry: 60°F
